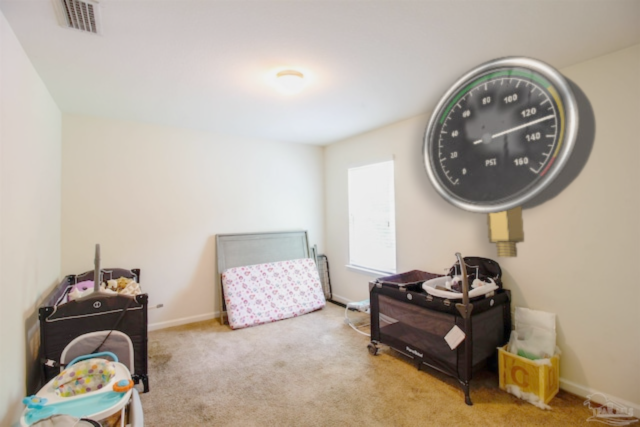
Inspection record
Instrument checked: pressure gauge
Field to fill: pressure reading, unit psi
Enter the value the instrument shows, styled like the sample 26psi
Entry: 130psi
